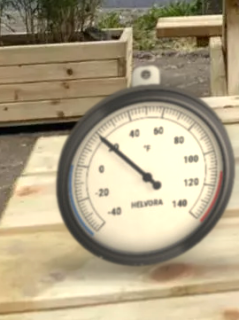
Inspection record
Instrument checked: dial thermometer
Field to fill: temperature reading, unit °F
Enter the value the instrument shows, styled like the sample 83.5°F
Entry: 20°F
